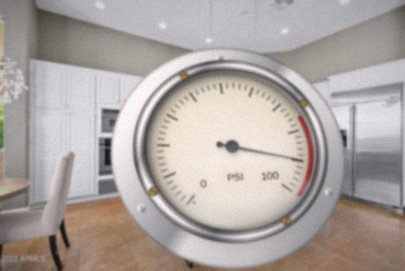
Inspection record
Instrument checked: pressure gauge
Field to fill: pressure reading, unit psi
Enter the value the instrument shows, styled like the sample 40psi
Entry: 90psi
